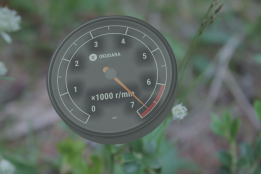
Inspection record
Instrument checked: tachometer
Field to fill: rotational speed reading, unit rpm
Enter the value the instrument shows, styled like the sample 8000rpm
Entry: 6750rpm
